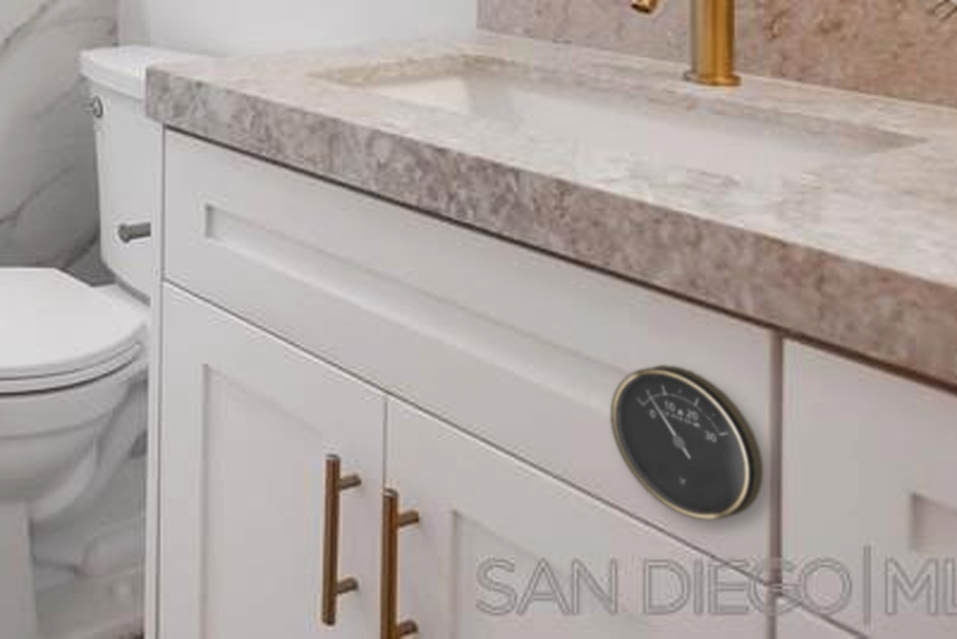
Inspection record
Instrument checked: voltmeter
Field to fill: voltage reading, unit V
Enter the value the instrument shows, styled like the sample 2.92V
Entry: 5V
